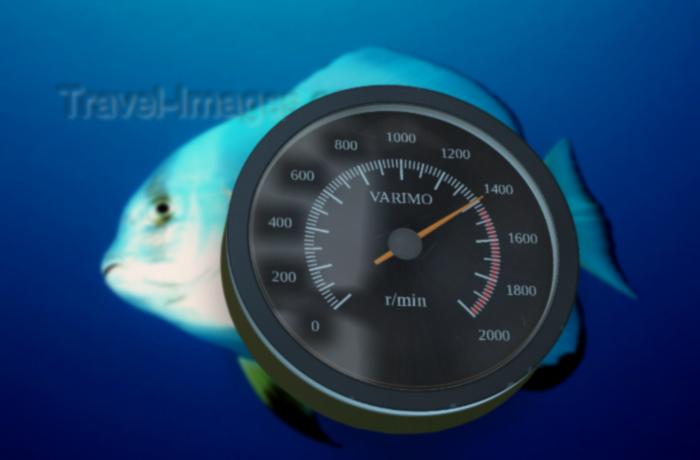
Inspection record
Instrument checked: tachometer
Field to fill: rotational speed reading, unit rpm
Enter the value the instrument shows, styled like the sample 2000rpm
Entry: 1400rpm
